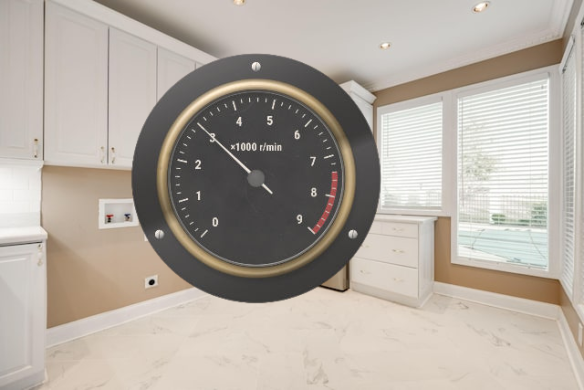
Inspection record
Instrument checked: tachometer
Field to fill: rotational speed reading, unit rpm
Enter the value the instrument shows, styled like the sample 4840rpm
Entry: 3000rpm
